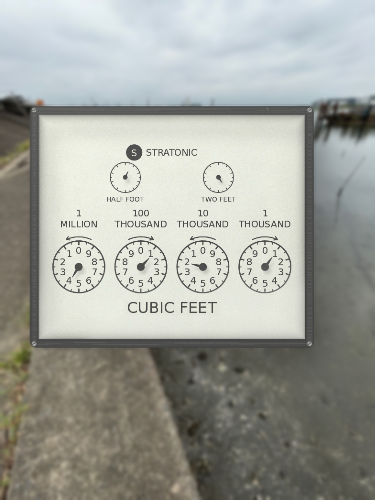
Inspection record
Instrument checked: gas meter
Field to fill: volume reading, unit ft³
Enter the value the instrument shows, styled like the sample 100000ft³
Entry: 412100ft³
